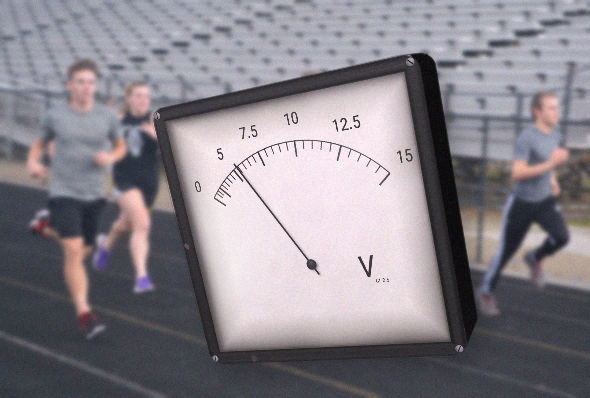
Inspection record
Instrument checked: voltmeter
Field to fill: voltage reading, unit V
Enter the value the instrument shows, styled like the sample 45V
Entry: 5.5V
